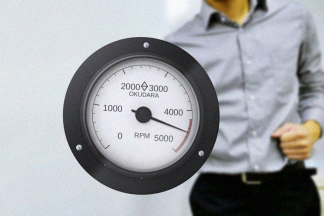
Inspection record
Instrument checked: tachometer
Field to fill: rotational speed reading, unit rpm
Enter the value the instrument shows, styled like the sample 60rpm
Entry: 4500rpm
